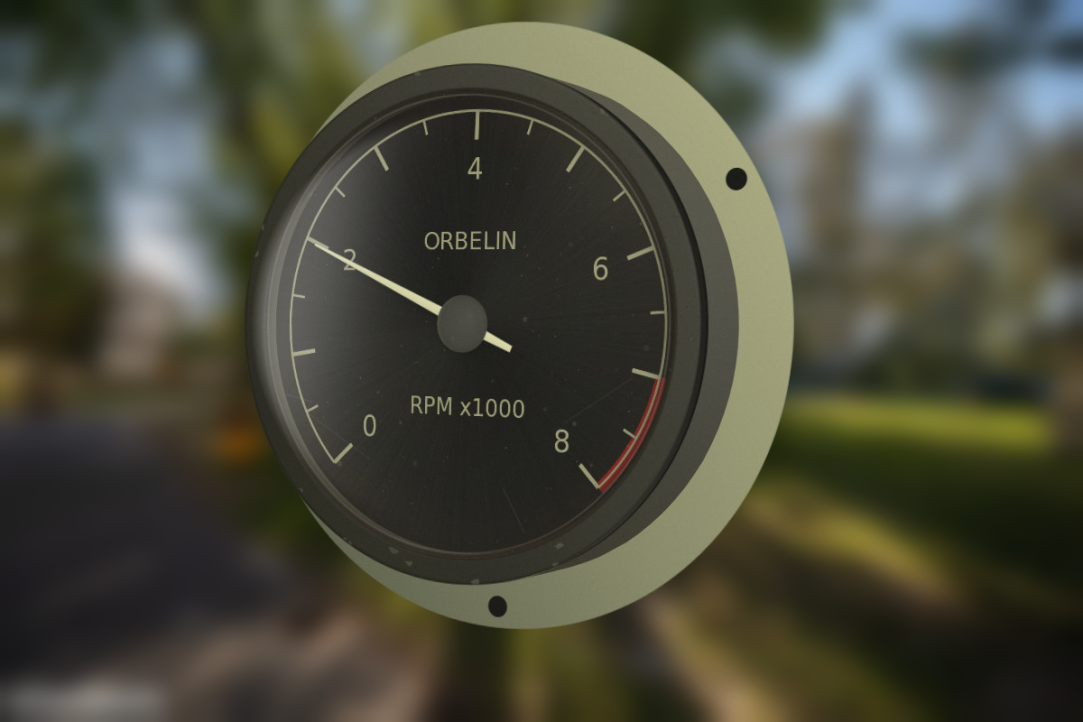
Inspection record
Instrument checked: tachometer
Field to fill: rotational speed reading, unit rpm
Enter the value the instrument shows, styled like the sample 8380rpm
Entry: 2000rpm
